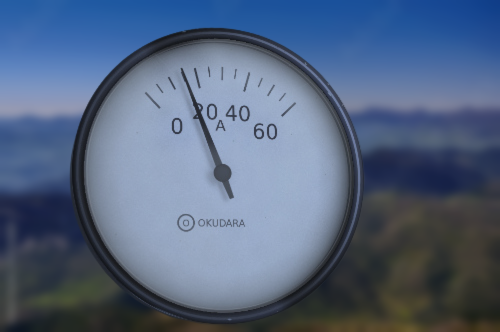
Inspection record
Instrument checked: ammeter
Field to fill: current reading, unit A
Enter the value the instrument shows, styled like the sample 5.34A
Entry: 15A
